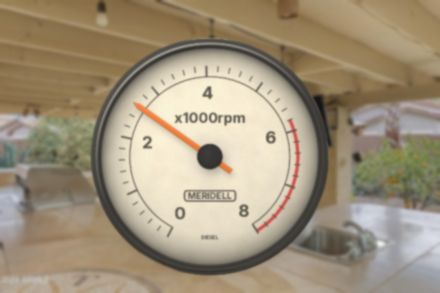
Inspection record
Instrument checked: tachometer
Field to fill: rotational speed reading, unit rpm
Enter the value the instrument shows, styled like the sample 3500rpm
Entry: 2600rpm
